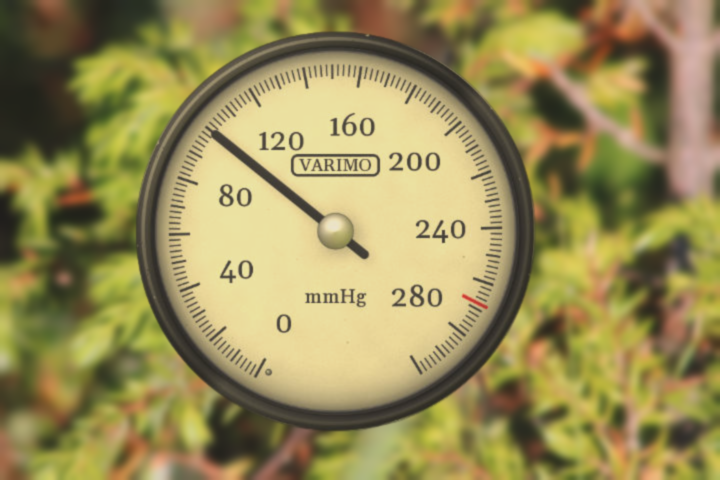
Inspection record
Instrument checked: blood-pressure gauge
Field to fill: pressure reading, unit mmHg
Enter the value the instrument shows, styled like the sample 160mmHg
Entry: 100mmHg
